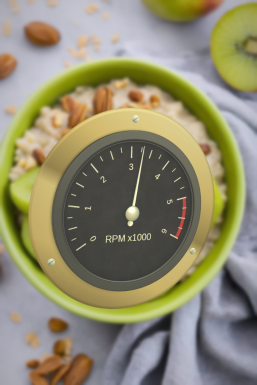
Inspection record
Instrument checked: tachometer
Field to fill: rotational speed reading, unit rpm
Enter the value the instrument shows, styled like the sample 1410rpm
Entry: 3250rpm
